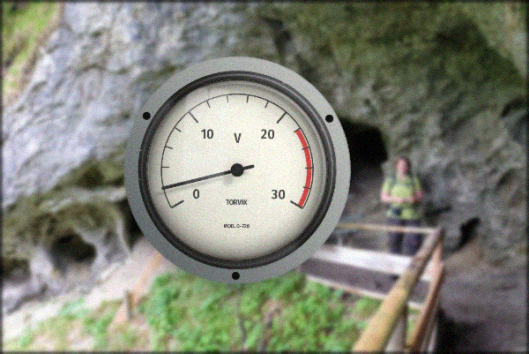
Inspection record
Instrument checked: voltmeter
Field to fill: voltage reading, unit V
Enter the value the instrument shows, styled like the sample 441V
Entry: 2V
